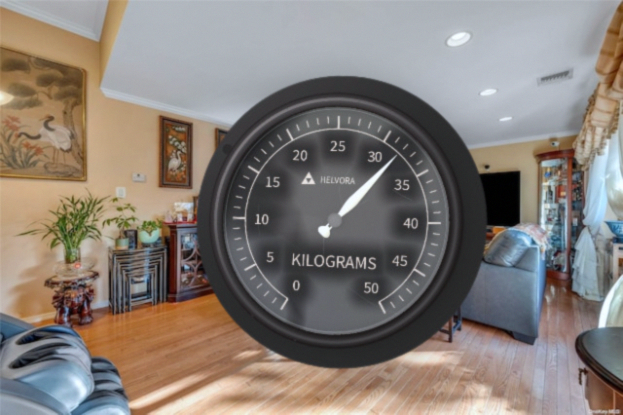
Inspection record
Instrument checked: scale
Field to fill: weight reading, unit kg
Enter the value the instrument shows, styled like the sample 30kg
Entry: 32kg
